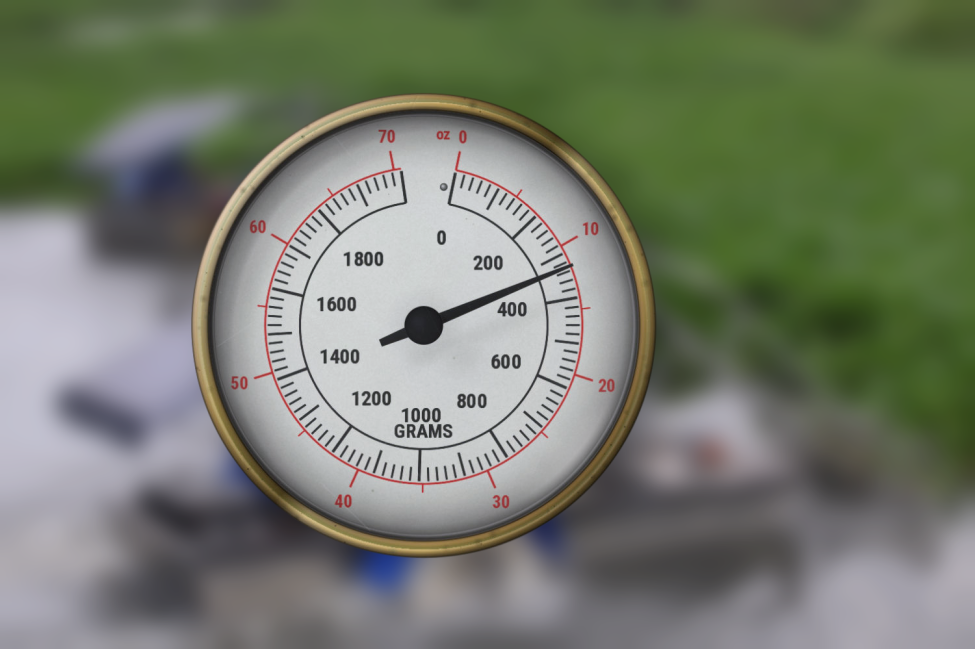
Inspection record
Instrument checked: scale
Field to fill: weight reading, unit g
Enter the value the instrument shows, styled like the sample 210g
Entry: 330g
